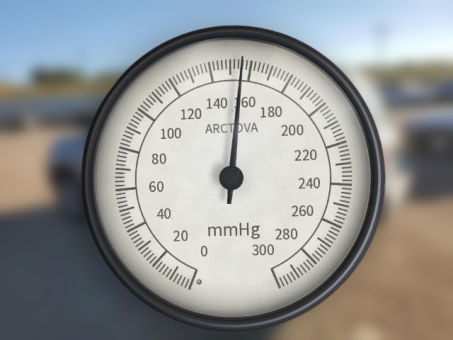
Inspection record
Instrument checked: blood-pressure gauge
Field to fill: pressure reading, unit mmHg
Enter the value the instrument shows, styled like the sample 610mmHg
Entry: 156mmHg
